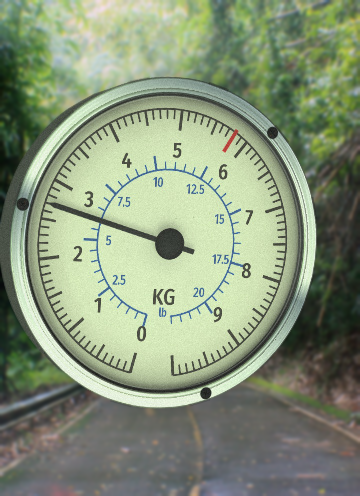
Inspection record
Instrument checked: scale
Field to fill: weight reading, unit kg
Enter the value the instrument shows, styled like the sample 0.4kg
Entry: 2.7kg
